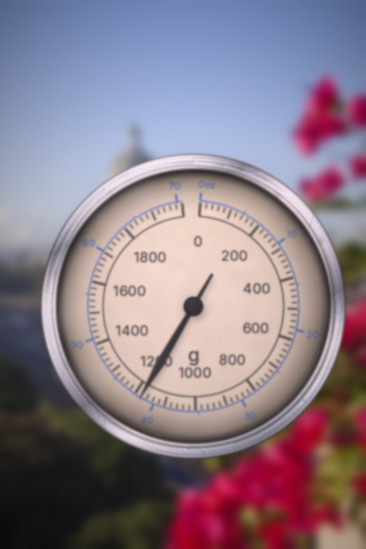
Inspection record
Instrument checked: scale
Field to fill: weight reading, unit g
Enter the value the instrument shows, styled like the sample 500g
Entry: 1180g
